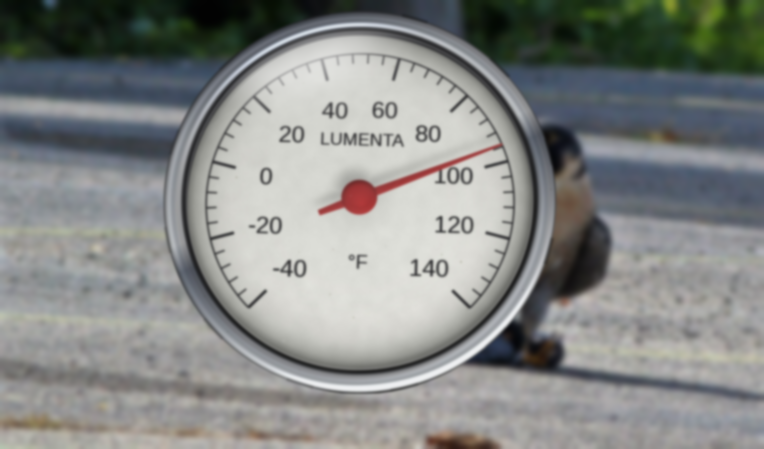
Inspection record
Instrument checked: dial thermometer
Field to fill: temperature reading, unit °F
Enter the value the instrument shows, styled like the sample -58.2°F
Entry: 96°F
